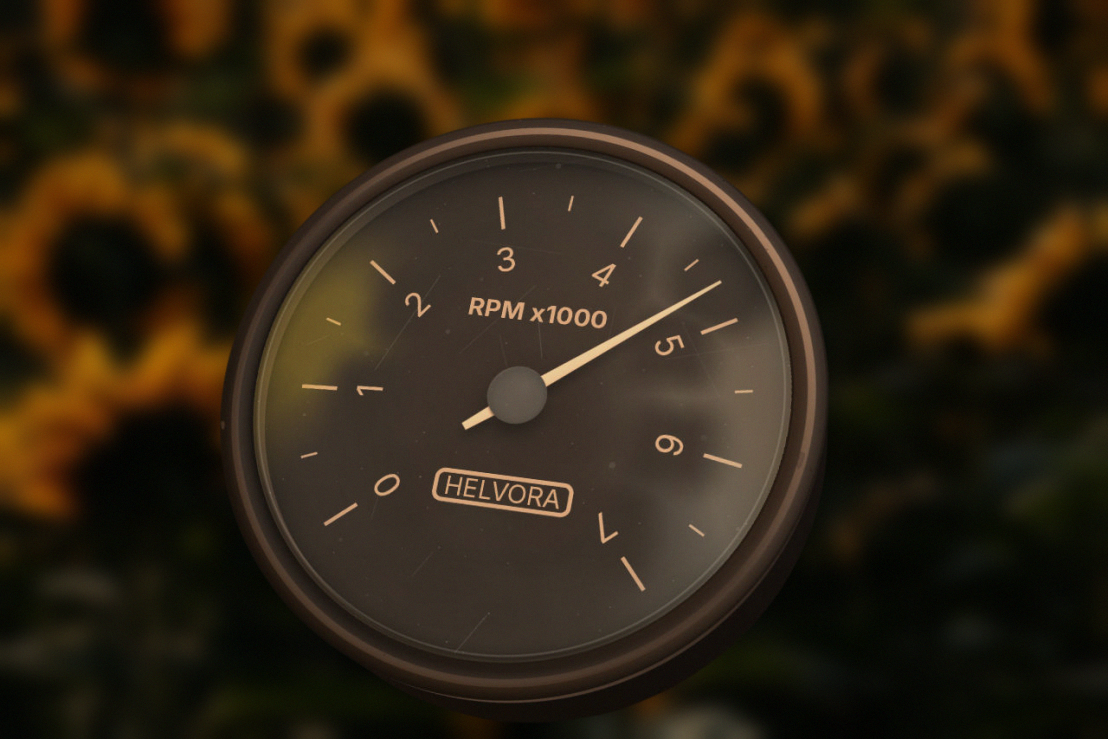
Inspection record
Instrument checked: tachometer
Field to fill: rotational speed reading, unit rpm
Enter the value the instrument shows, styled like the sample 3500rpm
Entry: 4750rpm
